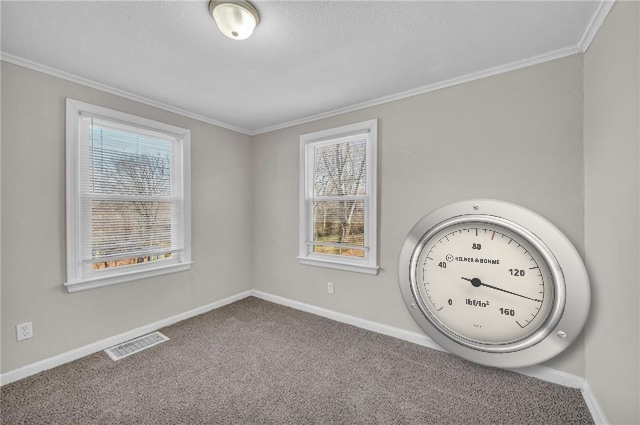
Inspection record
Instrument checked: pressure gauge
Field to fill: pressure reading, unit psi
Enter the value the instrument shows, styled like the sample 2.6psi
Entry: 140psi
